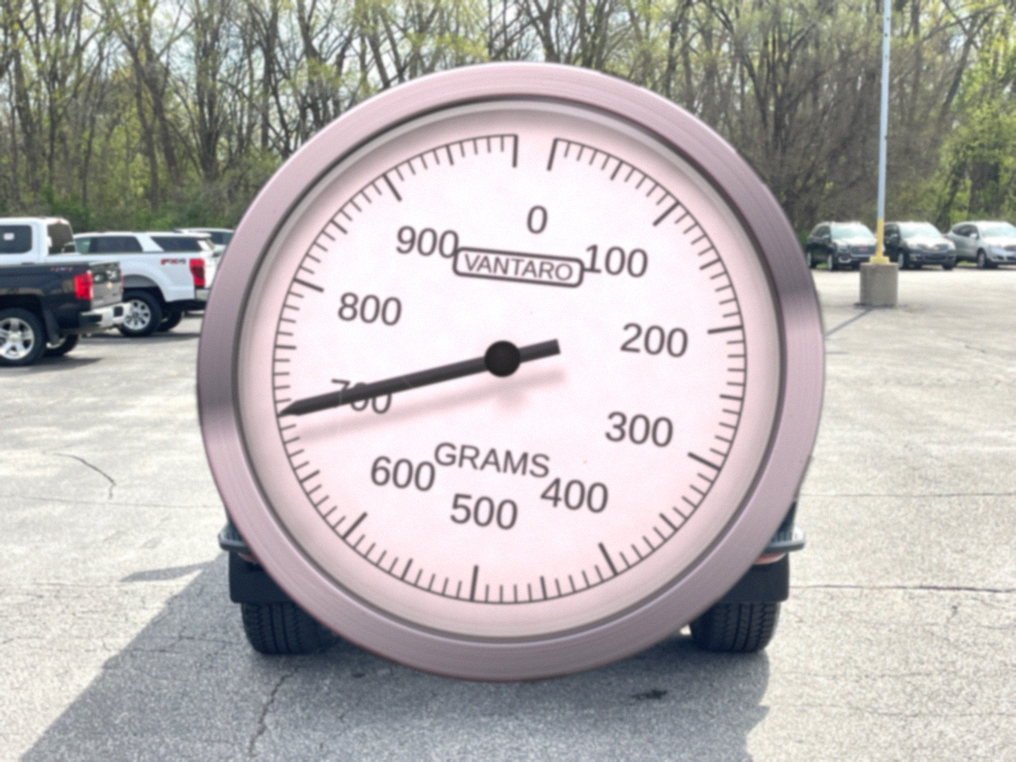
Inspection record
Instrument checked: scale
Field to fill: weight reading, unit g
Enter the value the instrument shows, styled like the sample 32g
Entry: 700g
